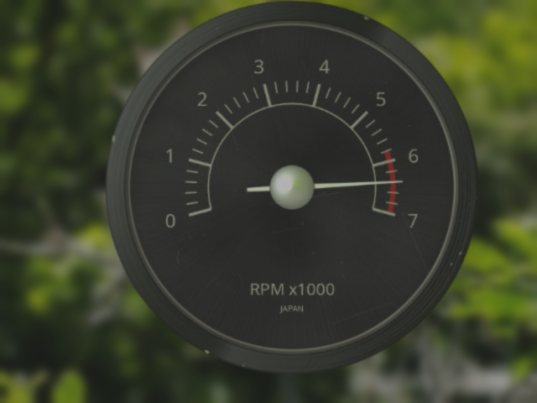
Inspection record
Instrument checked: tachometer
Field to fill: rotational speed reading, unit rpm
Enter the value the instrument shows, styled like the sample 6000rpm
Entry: 6400rpm
